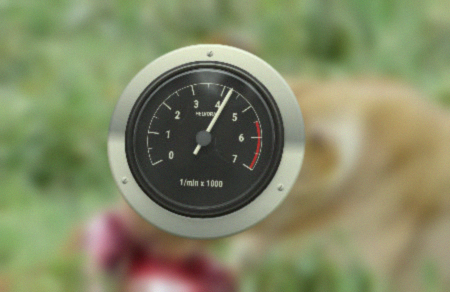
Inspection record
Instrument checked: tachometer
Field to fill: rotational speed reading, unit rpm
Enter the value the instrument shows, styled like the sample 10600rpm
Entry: 4250rpm
